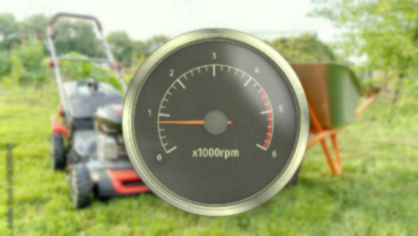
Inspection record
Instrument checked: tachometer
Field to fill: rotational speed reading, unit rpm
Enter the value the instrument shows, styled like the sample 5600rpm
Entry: 800rpm
